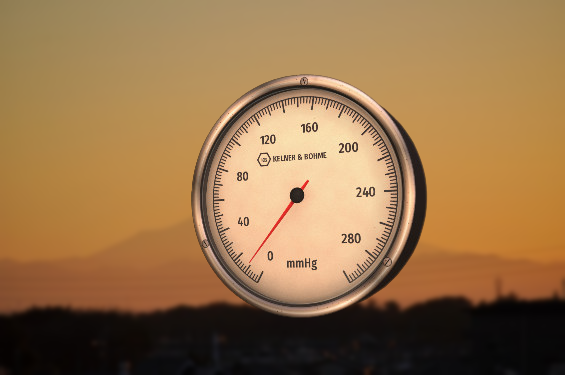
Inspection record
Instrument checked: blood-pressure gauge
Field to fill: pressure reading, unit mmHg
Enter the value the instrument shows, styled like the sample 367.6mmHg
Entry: 10mmHg
